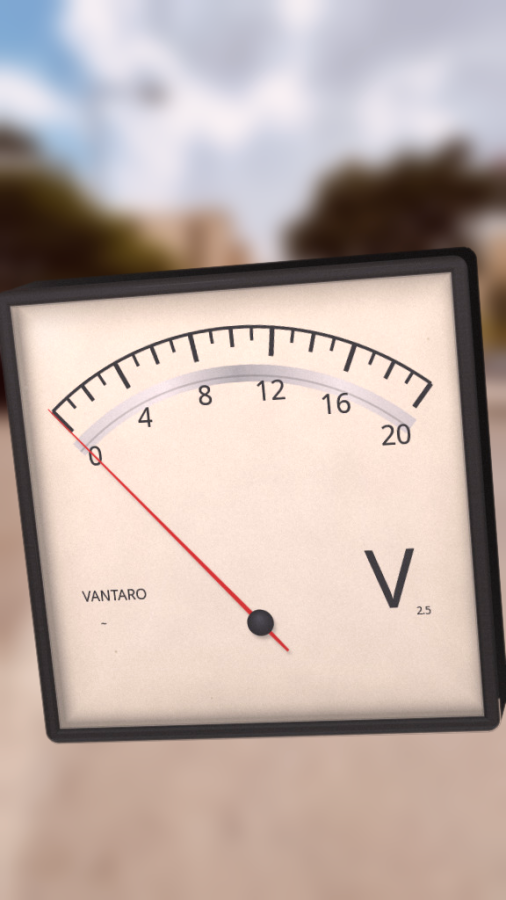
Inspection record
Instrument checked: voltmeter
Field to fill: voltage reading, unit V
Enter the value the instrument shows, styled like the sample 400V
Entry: 0V
